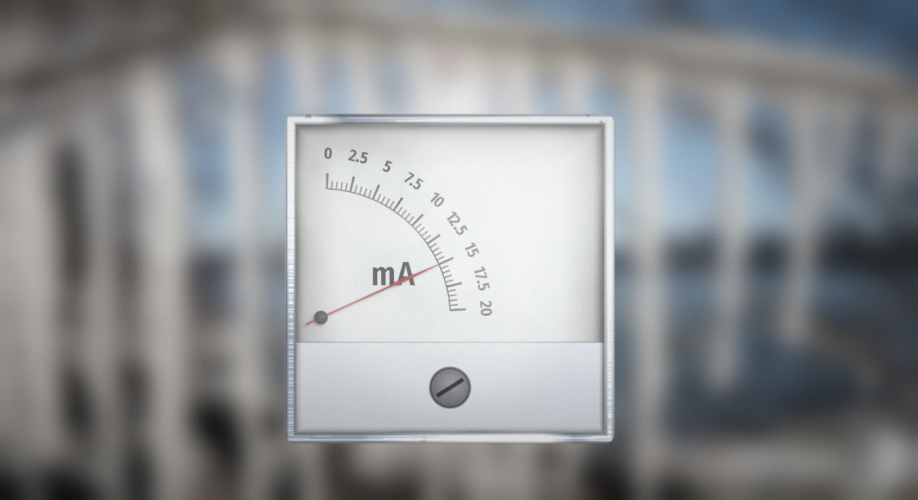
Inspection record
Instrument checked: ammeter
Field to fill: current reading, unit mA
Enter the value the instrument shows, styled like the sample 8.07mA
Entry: 15mA
